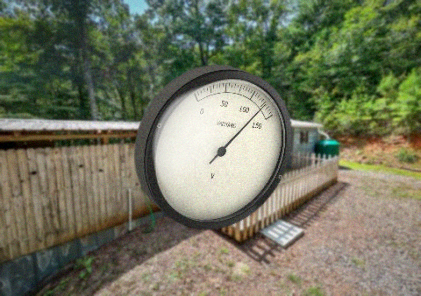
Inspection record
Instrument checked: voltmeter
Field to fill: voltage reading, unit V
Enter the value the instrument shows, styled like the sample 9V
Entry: 125V
